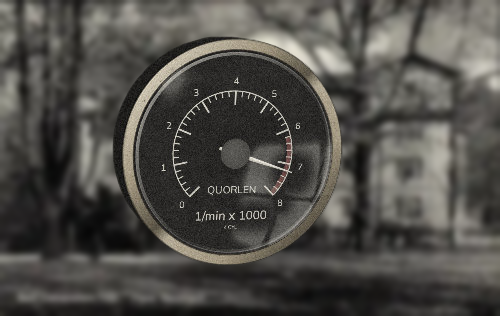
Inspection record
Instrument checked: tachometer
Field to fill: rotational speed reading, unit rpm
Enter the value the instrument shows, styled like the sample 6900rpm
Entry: 7200rpm
